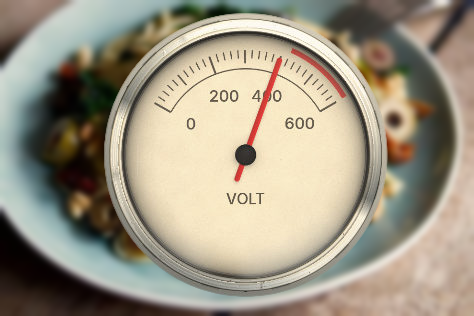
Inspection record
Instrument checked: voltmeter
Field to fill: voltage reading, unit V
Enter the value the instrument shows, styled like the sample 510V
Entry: 400V
